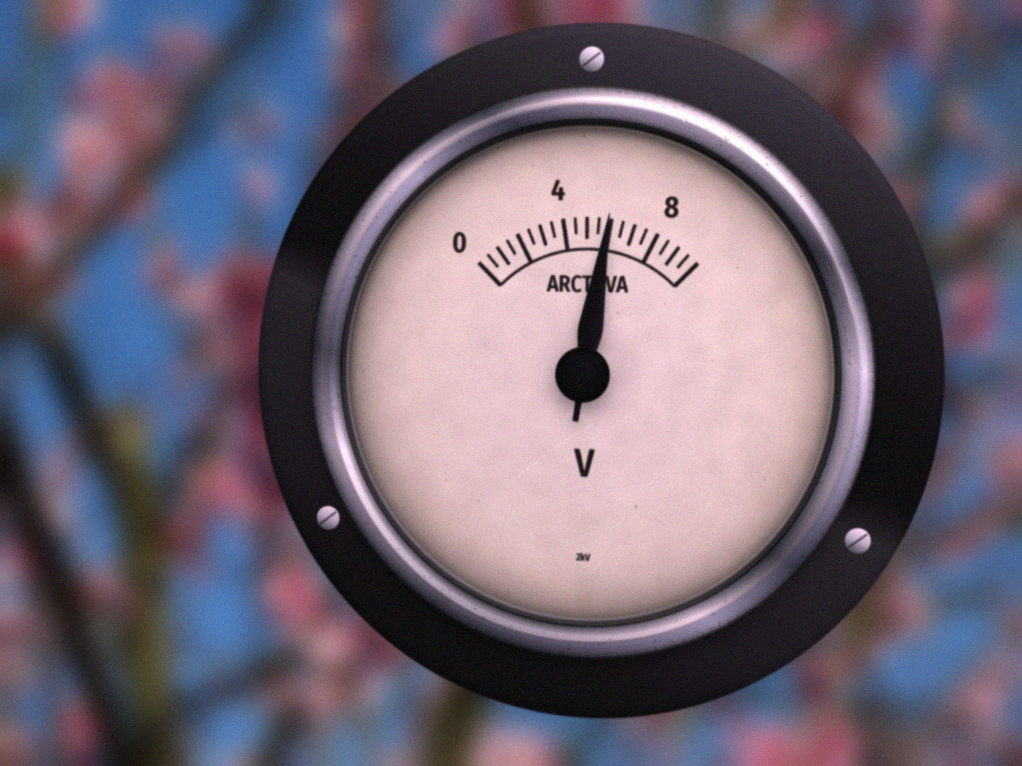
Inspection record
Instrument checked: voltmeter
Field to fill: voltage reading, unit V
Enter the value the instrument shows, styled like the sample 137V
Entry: 6V
